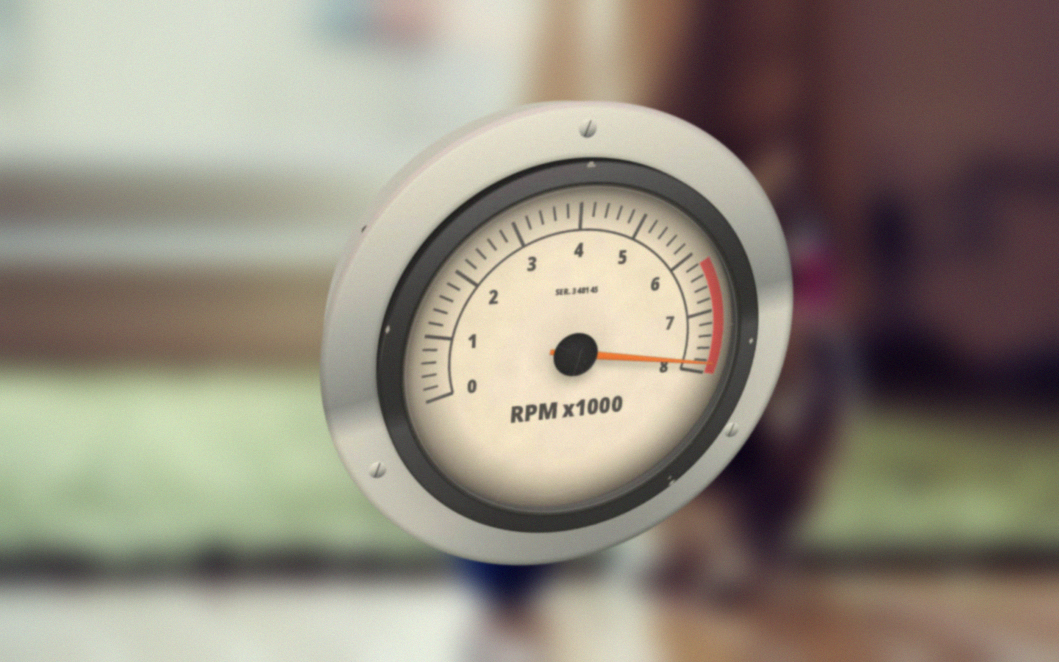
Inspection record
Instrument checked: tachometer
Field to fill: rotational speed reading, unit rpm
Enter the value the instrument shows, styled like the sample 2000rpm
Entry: 7800rpm
